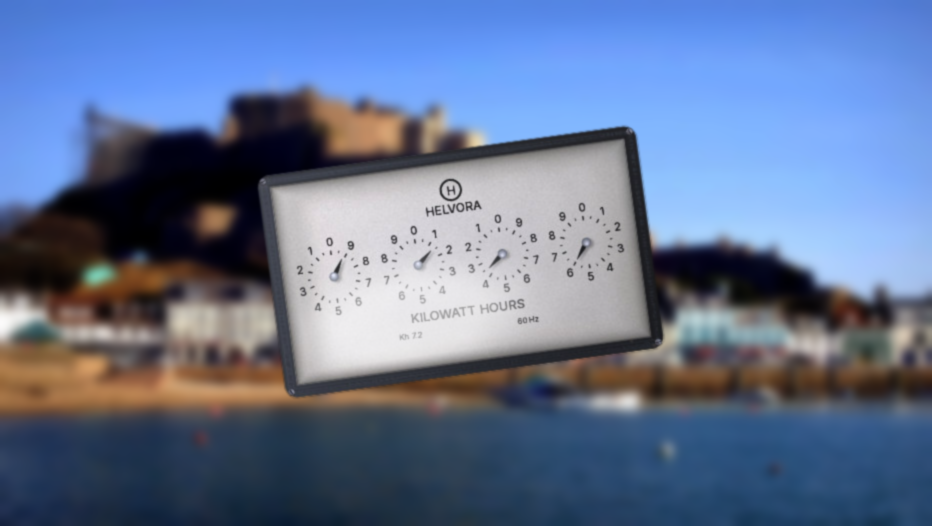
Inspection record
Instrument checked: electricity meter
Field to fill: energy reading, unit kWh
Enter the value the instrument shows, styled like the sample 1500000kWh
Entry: 9136kWh
